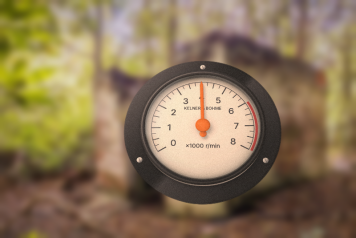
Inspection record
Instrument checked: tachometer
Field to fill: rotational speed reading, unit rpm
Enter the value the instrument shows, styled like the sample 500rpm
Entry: 4000rpm
